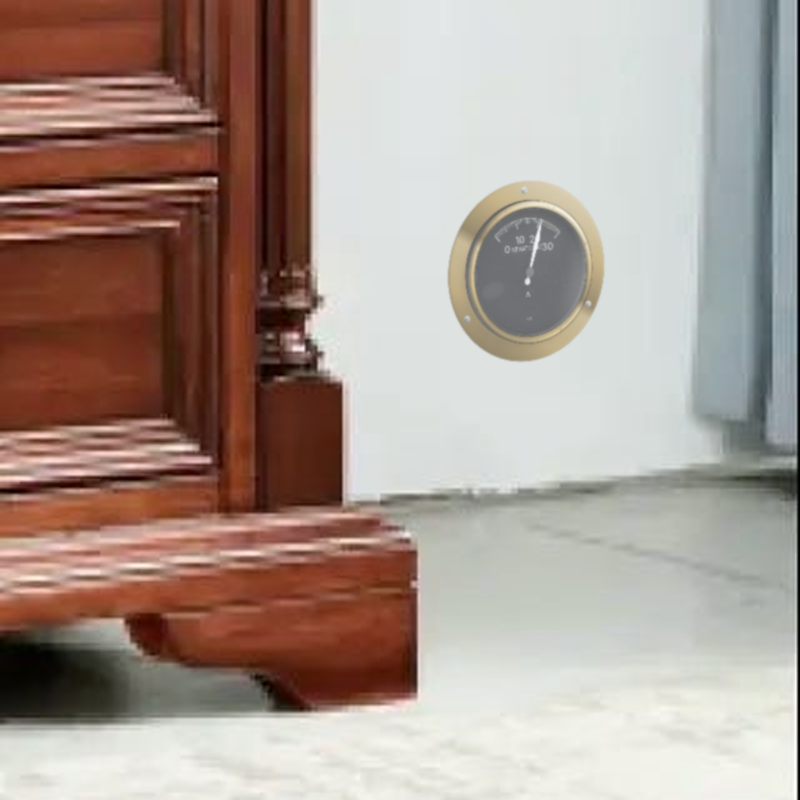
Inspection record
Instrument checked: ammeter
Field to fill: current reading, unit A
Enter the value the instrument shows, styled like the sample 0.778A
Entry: 20A
